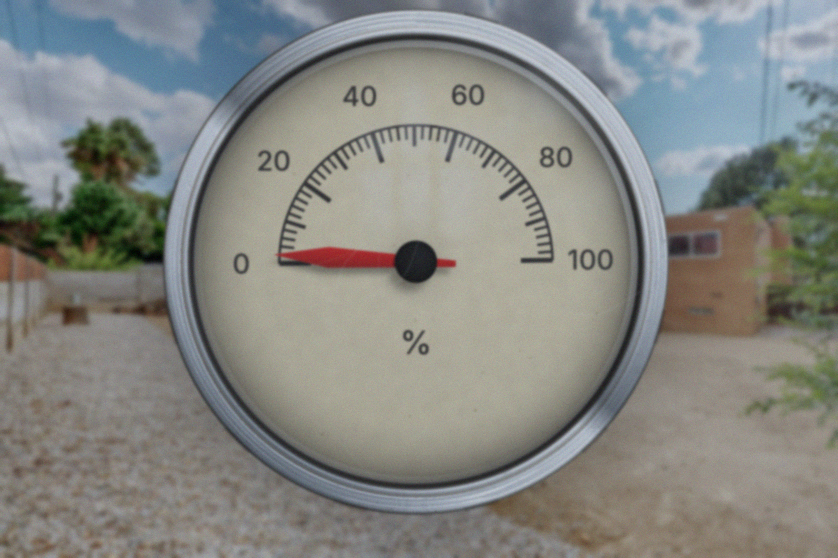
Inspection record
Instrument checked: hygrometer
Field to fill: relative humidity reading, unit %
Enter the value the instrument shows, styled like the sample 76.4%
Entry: 2%
